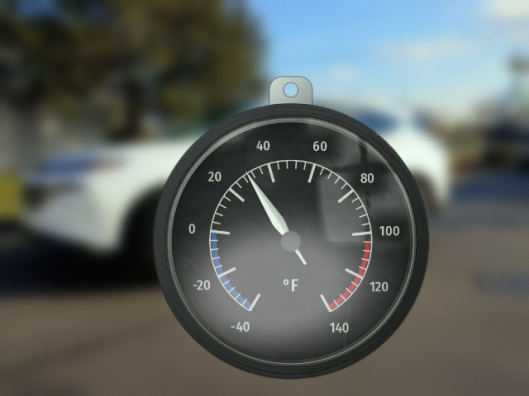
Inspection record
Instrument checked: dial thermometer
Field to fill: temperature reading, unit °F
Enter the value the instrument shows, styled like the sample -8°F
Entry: 30°F
